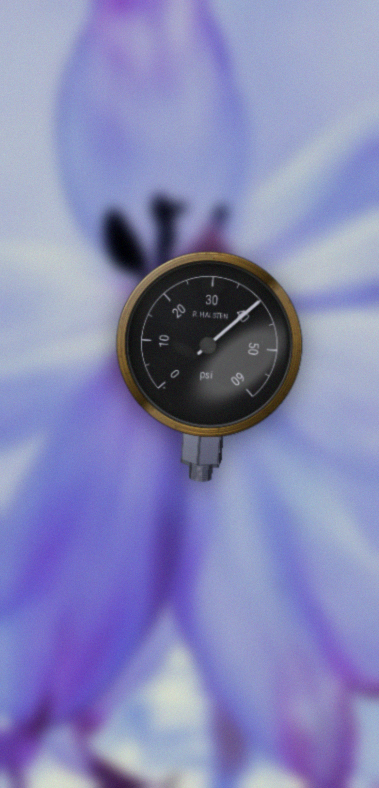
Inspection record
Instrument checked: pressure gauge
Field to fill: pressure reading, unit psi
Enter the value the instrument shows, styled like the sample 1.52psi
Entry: 40psi
